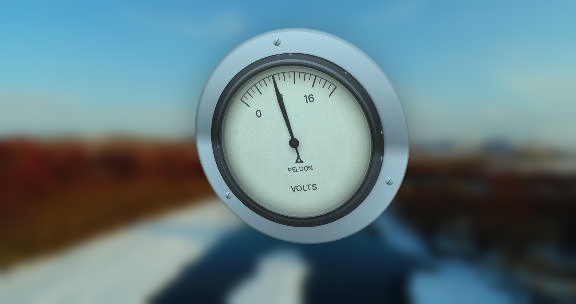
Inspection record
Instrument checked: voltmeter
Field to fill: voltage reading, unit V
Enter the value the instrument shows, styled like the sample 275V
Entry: 8V
